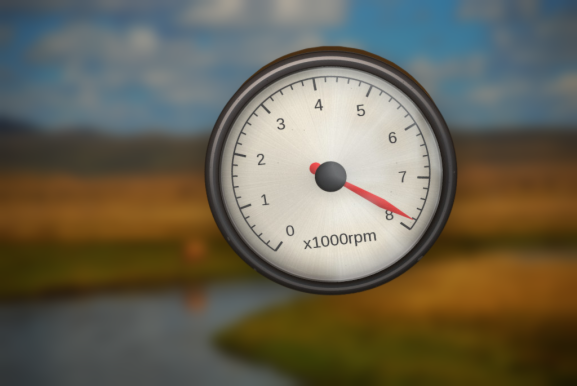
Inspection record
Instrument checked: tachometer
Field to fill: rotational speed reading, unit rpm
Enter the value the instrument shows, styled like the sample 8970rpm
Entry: 7800rpm
